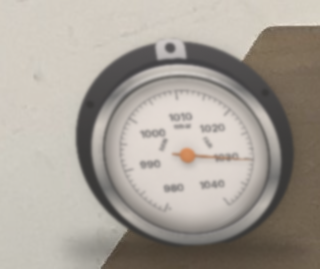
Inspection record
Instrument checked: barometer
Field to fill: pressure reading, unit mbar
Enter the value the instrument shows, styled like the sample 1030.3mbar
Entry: 1030mbar
